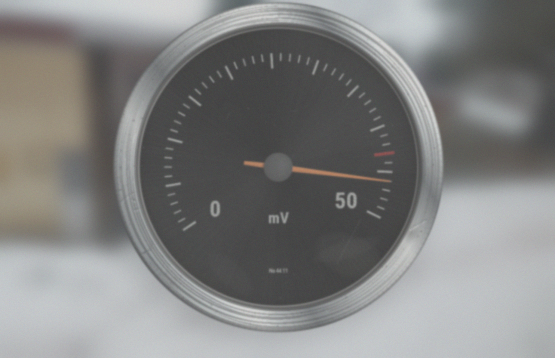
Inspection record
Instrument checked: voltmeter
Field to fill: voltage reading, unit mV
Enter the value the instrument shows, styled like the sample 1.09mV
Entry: 46mV
